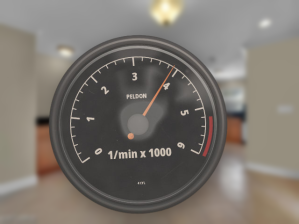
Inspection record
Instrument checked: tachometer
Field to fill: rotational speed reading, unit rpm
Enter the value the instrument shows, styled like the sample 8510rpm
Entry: 3900rpm
